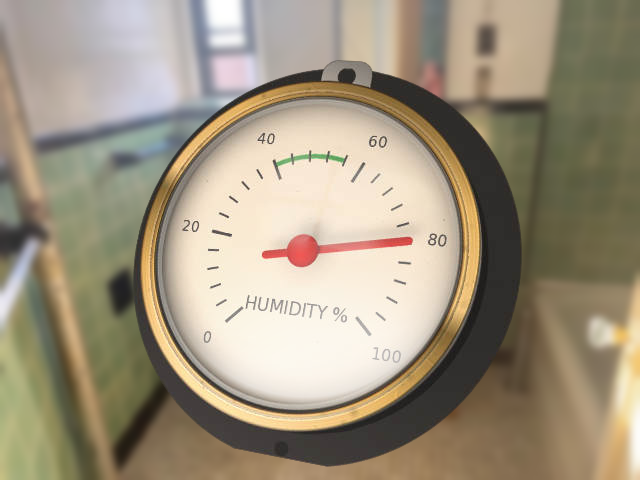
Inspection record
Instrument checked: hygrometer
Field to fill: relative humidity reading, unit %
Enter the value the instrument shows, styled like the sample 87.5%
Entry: 80%
